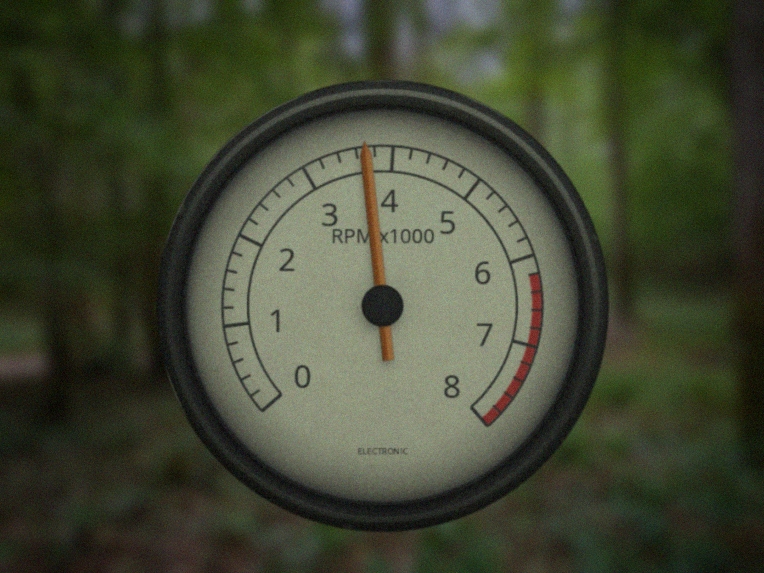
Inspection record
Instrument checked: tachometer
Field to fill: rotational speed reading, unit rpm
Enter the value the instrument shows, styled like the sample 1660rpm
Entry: 3700rpm
